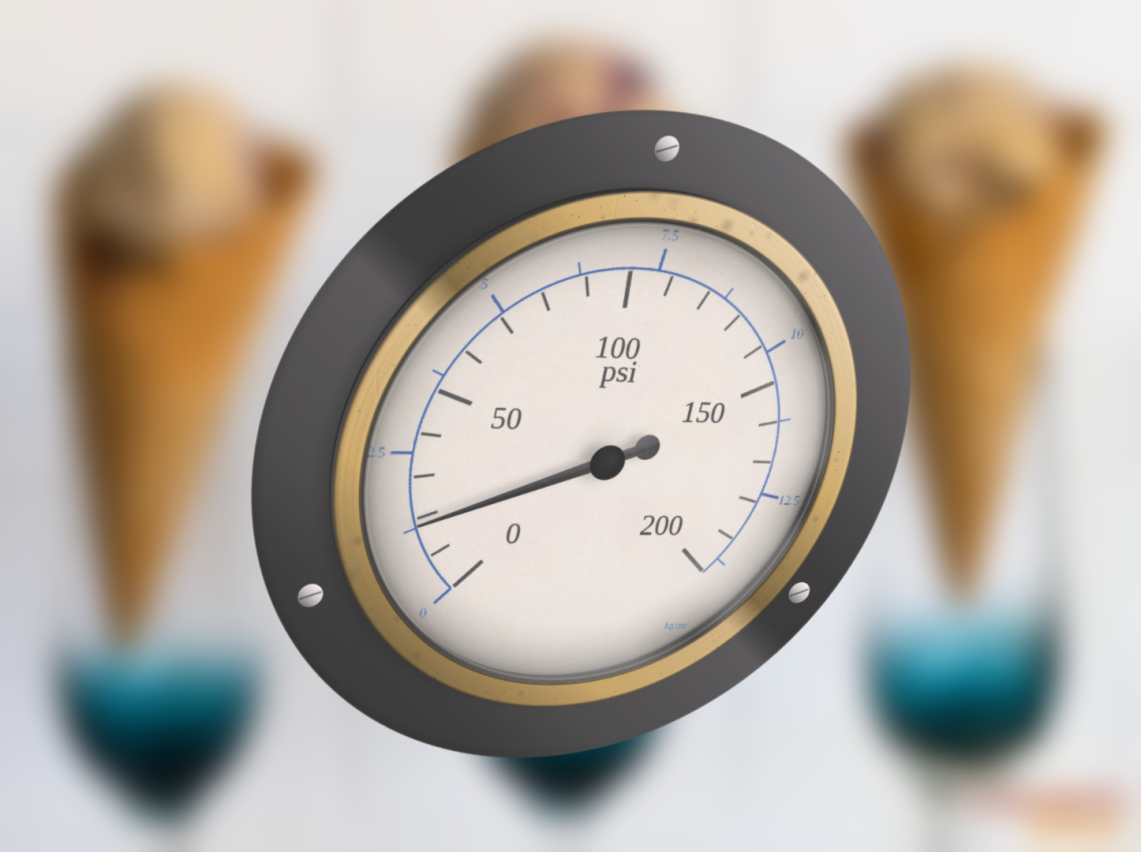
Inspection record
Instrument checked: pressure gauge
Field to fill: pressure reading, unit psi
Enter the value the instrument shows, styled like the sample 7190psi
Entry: 20psi
